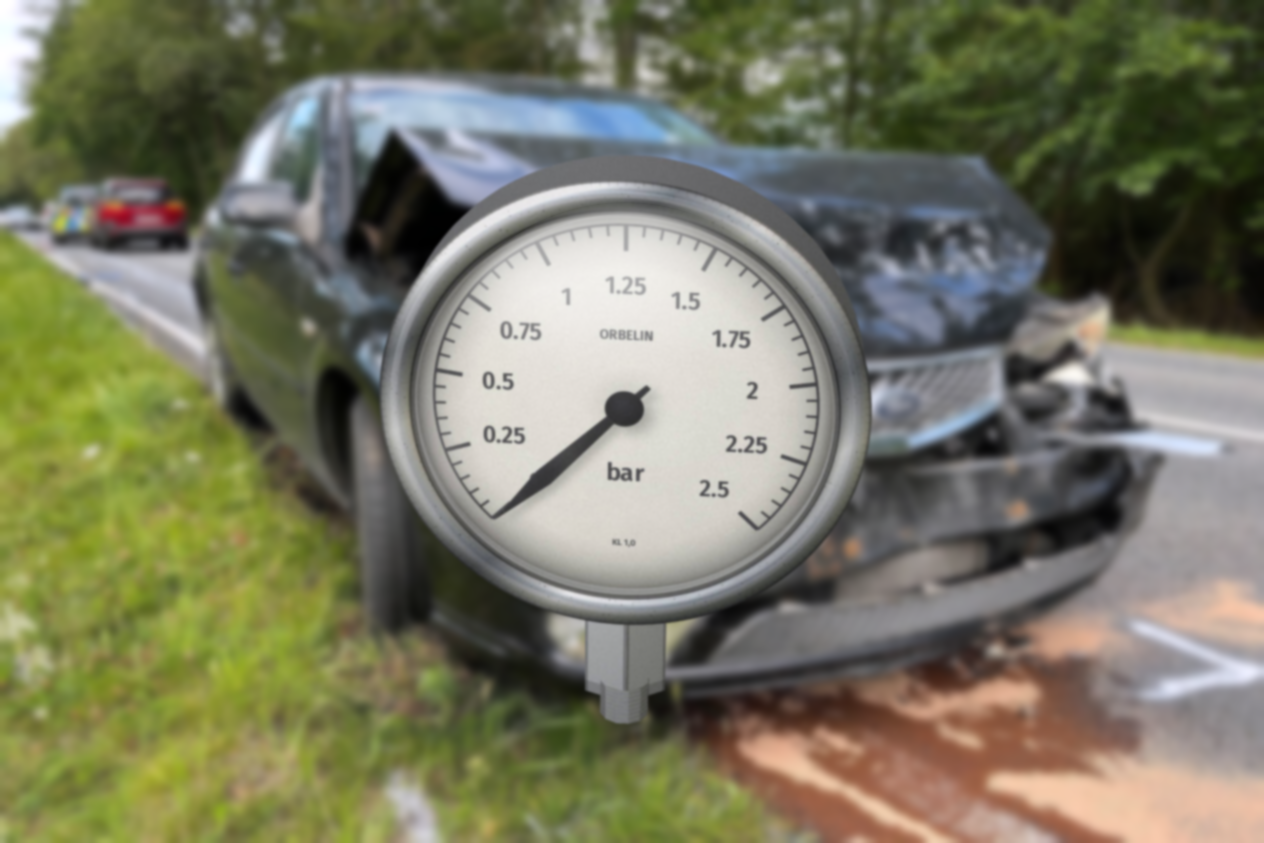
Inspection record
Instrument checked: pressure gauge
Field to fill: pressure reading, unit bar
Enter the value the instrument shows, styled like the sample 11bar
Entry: 0bar
